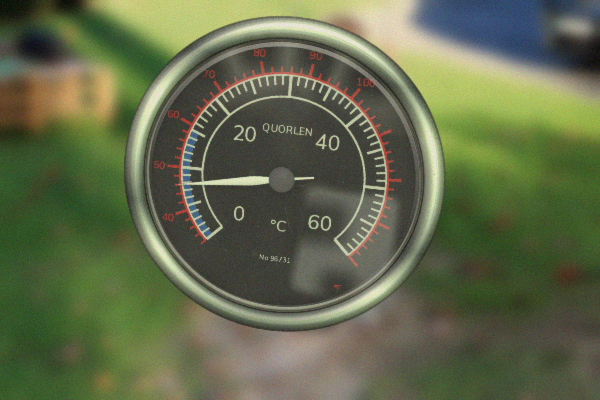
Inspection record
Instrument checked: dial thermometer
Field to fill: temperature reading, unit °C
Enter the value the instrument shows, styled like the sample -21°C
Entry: 8°C
